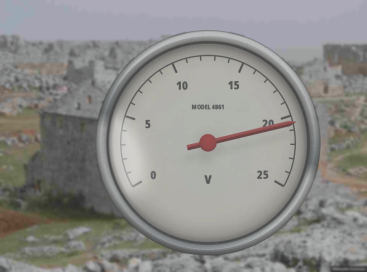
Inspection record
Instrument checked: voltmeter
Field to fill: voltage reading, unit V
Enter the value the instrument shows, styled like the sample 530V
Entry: 20.5V
